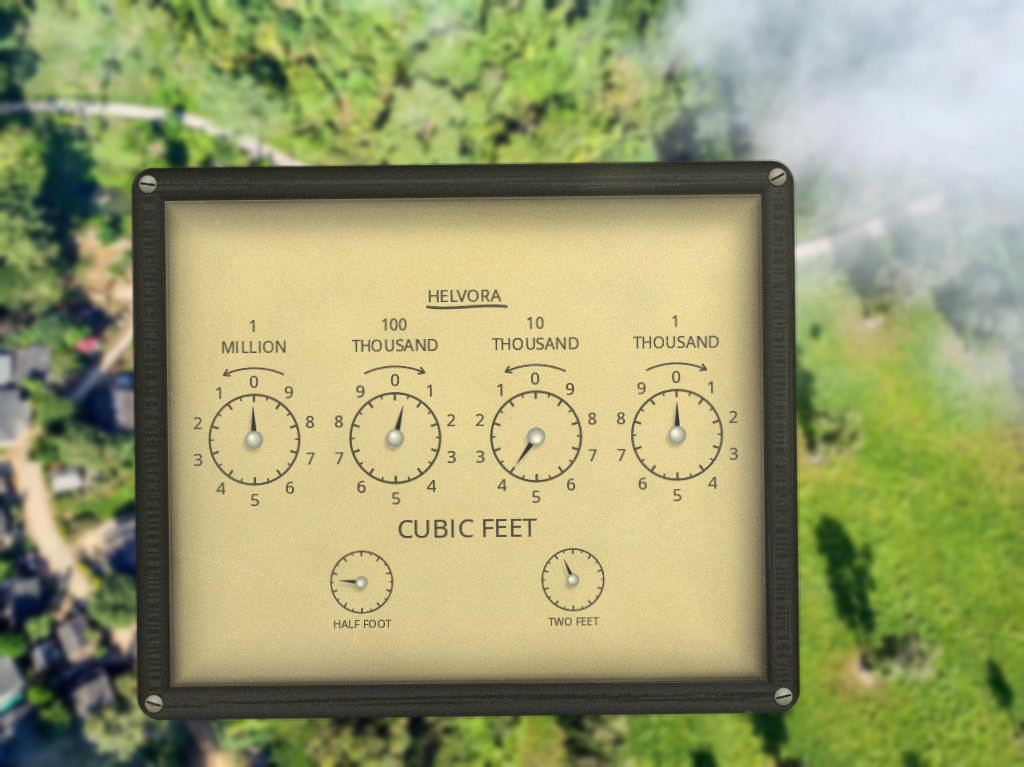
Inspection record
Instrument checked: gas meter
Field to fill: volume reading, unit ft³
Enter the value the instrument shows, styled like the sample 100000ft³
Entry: 4000ft³
